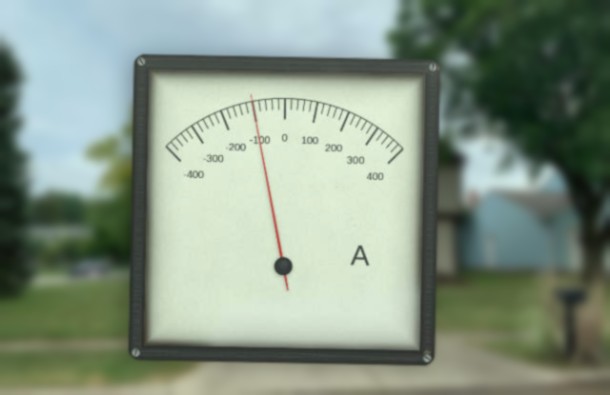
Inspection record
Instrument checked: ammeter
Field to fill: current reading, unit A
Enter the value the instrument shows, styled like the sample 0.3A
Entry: -100A
